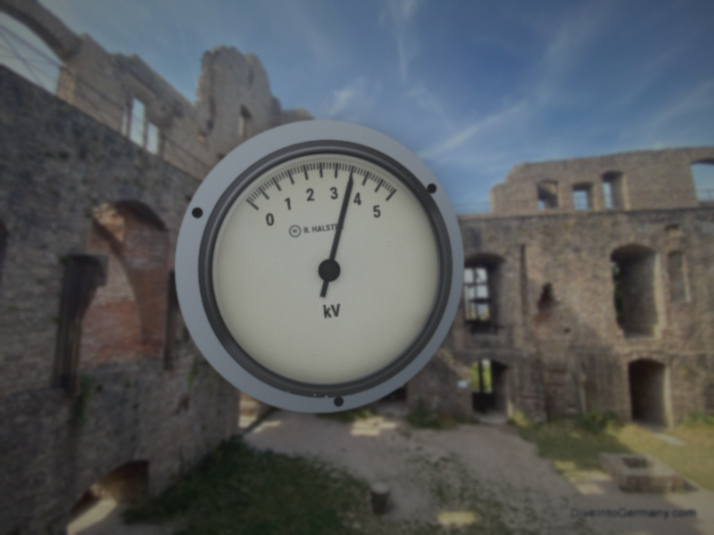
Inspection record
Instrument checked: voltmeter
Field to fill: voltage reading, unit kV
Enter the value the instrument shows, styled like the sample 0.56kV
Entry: 3.5kV
